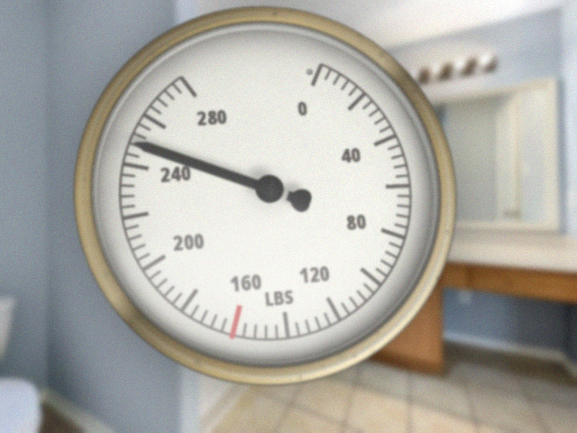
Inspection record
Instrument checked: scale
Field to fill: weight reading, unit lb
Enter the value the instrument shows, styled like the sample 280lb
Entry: 248lb
